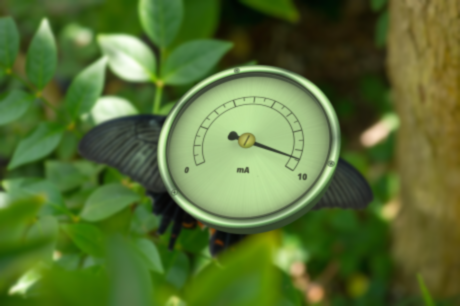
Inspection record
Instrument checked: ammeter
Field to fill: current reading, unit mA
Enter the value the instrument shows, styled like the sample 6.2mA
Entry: 9.5mA
